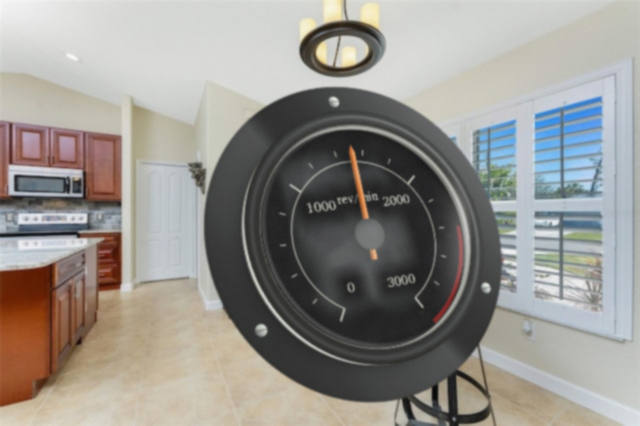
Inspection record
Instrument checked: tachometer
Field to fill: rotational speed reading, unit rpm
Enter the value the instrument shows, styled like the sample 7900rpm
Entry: 1500rpm
